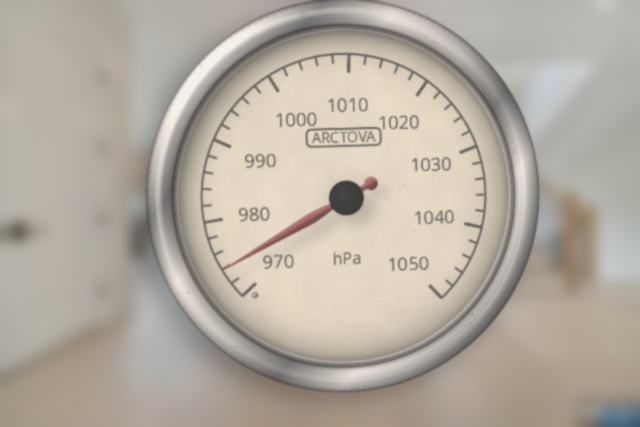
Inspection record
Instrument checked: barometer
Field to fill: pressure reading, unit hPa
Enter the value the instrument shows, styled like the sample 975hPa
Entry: 974hPa
